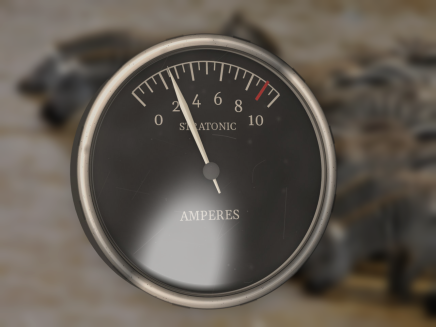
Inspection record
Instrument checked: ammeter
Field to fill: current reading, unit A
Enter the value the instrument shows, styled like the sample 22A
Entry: 2.5A
